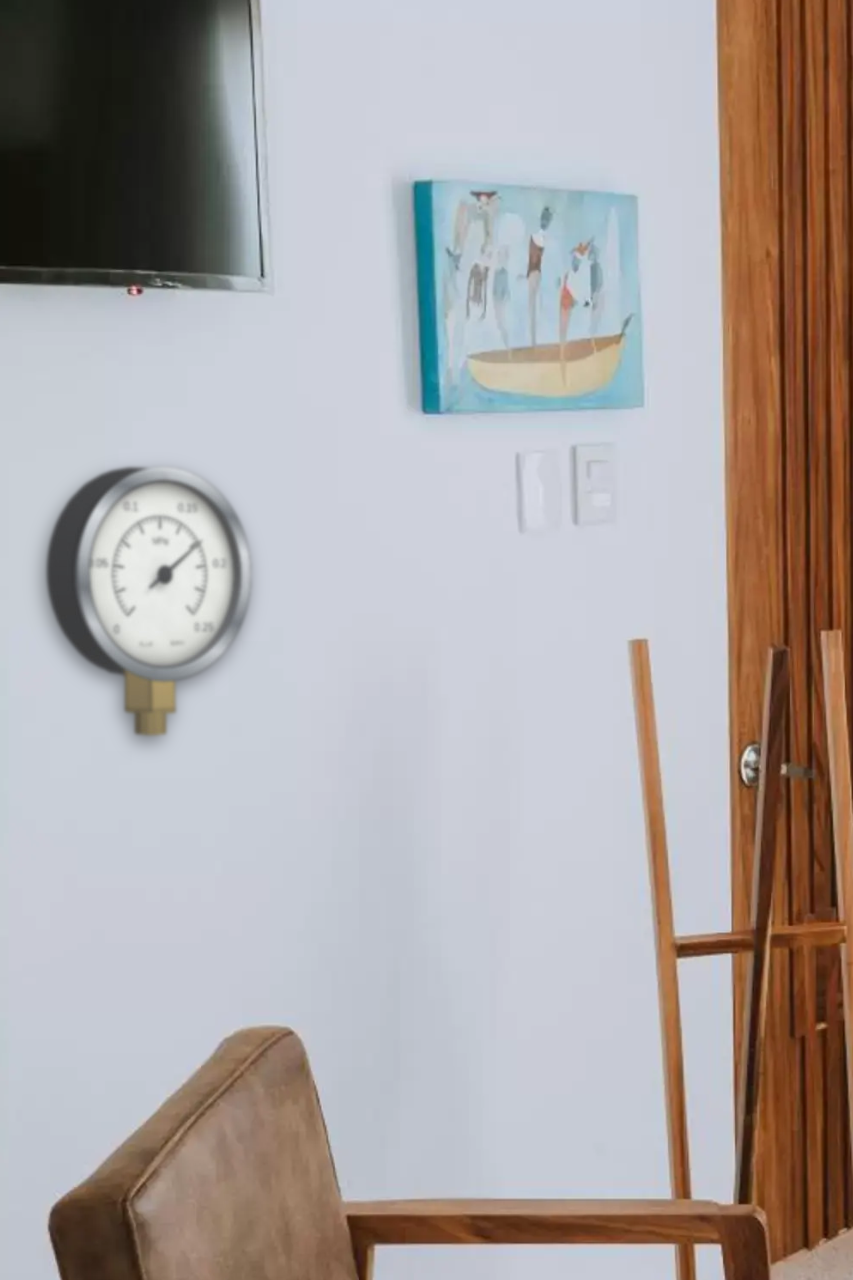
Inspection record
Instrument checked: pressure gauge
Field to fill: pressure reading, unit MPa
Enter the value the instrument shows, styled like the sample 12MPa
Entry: 0.175MPa
